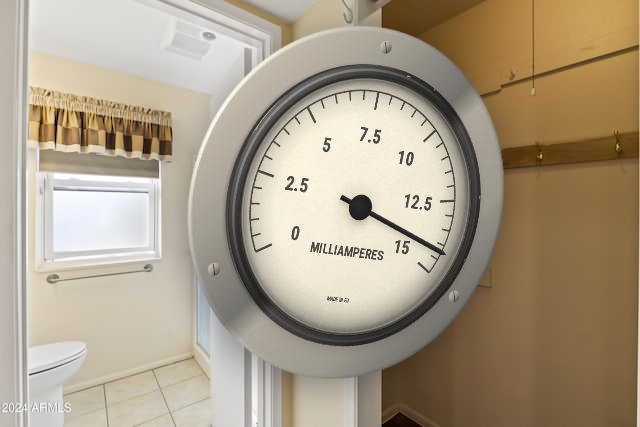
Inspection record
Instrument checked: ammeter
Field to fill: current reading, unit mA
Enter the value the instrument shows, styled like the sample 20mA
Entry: 14.25mA
